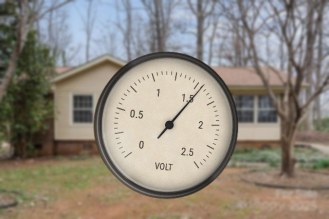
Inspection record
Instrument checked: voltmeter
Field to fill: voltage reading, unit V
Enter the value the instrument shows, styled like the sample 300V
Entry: 1.55V
